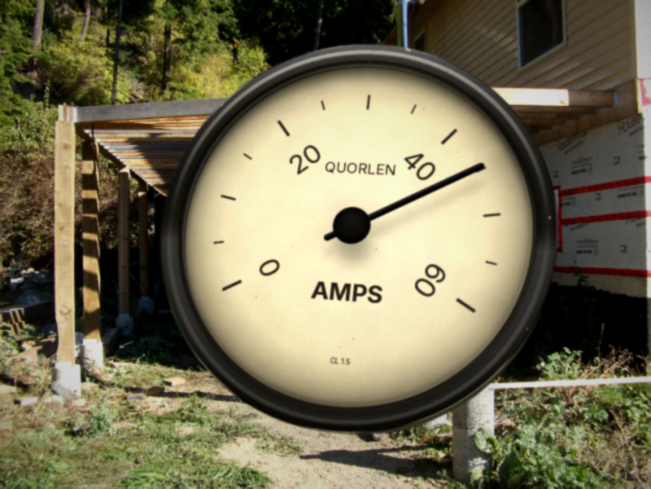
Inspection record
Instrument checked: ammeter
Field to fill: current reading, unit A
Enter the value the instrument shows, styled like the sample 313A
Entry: 45A
